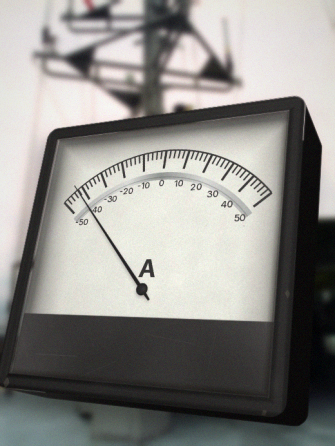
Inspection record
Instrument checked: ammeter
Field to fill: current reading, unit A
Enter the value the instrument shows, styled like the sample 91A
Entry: -42A
